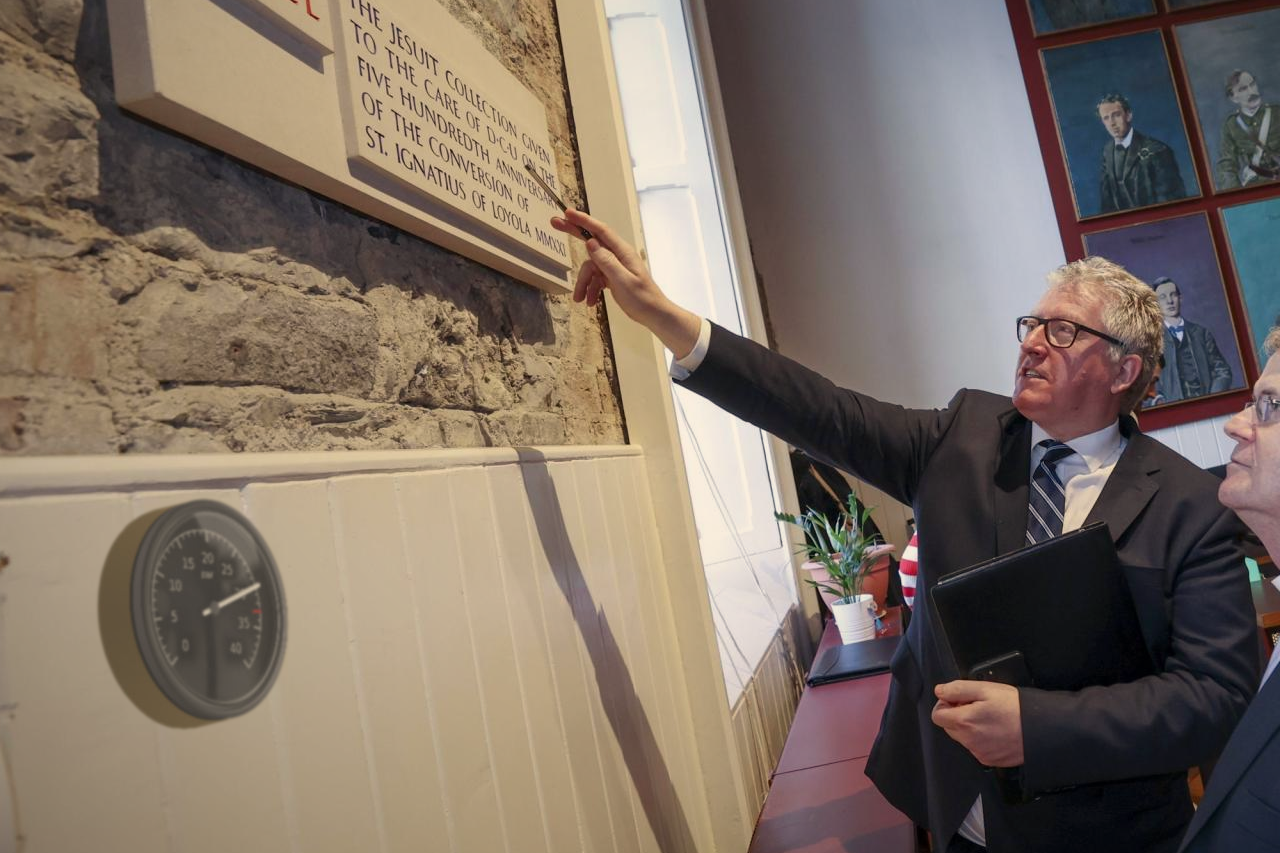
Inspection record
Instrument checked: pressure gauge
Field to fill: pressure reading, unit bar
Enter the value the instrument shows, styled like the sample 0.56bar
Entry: 30bar
